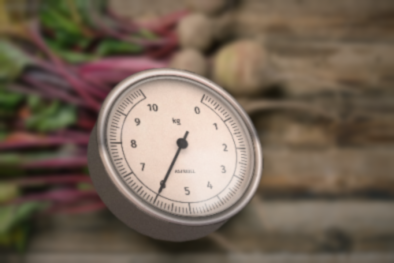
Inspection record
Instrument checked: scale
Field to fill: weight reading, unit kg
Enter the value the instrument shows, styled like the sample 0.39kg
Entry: 6kg
